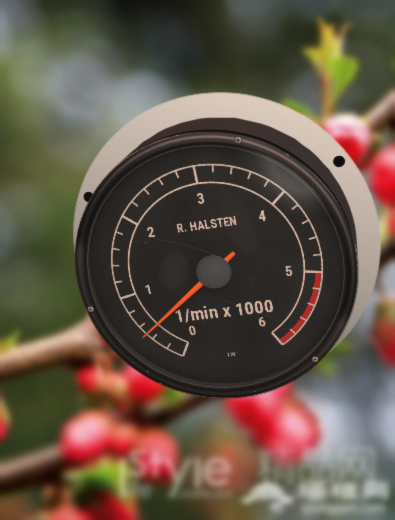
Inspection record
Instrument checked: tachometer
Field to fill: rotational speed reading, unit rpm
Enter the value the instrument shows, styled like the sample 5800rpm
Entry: 500rpm
